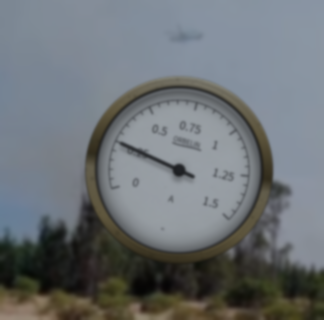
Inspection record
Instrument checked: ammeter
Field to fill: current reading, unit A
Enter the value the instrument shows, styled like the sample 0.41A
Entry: 0.25A
